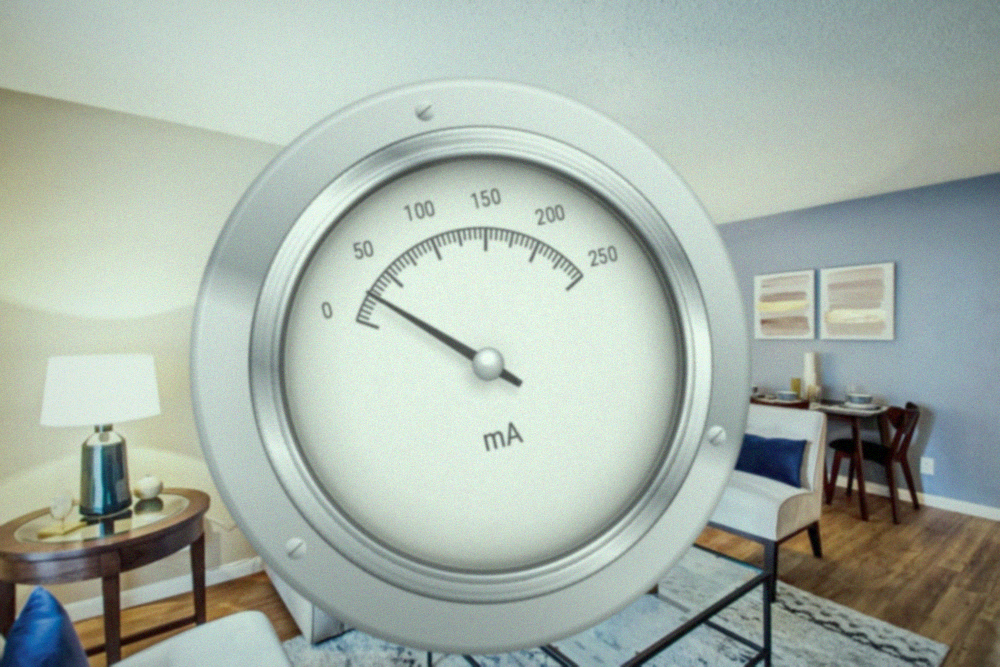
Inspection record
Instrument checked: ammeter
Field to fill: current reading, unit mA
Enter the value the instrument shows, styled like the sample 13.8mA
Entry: 25mA
